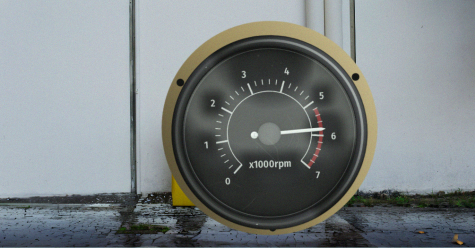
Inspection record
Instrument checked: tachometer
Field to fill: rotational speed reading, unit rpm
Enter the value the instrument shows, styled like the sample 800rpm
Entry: 5800rpm
